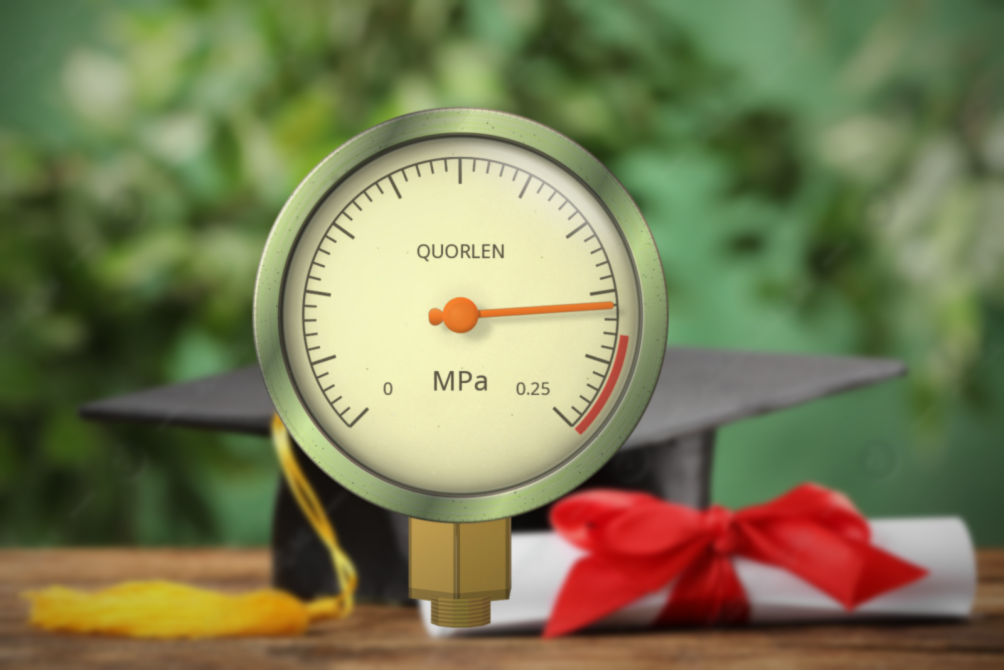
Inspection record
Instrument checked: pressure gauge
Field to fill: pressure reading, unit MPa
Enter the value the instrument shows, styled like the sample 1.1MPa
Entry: 0.205MPa
